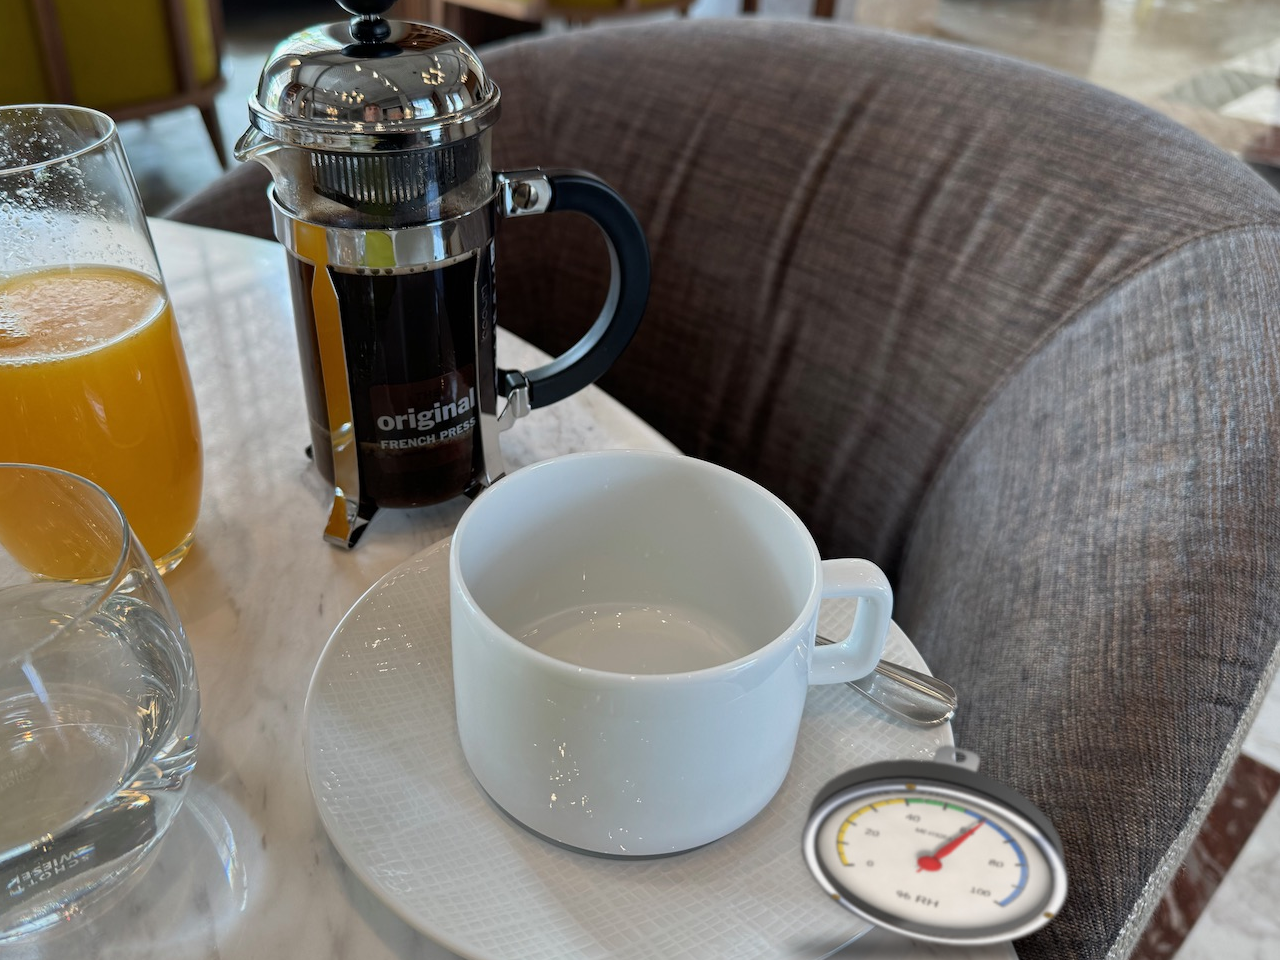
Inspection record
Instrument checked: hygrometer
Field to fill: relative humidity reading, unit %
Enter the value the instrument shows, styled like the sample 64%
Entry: 60%
